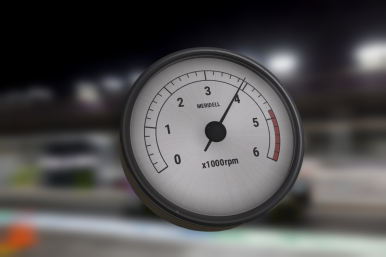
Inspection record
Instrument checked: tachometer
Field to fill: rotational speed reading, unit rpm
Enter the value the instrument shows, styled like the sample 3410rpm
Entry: 3900rpm
